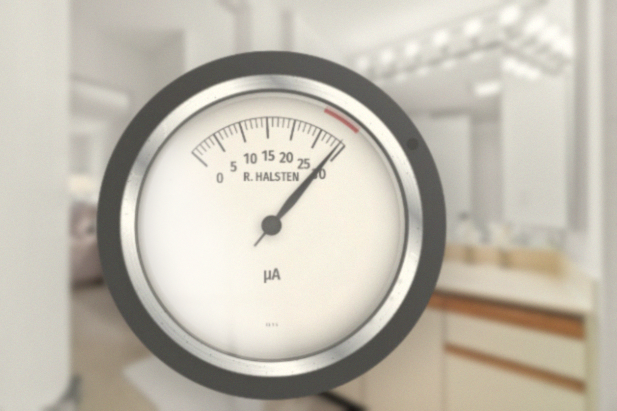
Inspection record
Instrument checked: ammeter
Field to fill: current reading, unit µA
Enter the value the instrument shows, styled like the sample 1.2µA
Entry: 29µA
